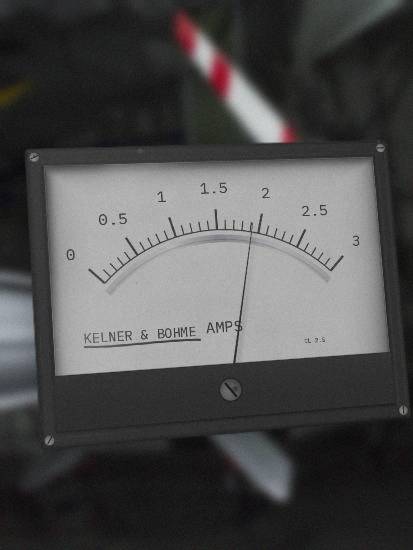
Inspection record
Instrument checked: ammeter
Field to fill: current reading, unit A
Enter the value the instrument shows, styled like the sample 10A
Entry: 1.9A
